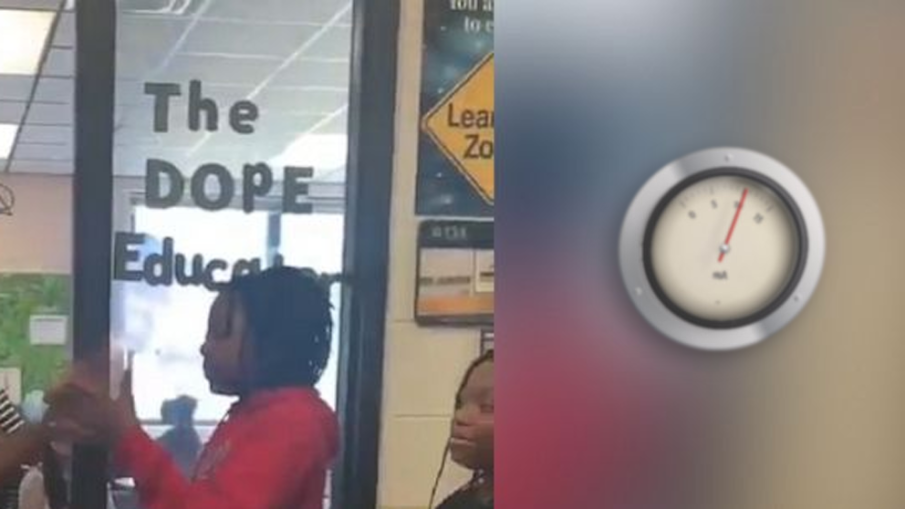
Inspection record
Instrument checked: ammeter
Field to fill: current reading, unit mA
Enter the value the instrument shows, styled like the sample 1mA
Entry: 10mA
